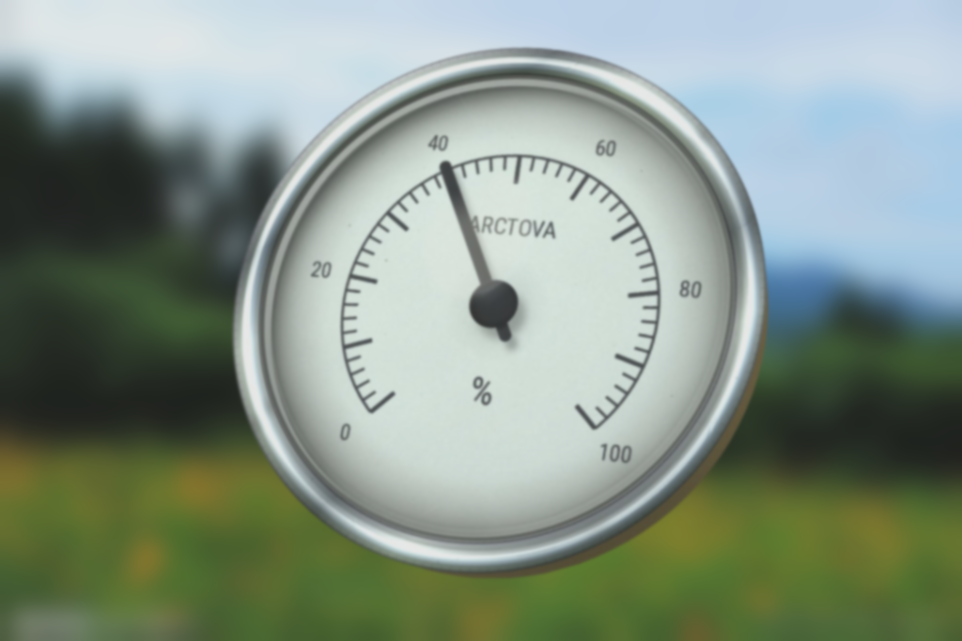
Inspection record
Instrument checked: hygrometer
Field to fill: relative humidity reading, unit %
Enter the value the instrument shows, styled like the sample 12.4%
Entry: 40%
